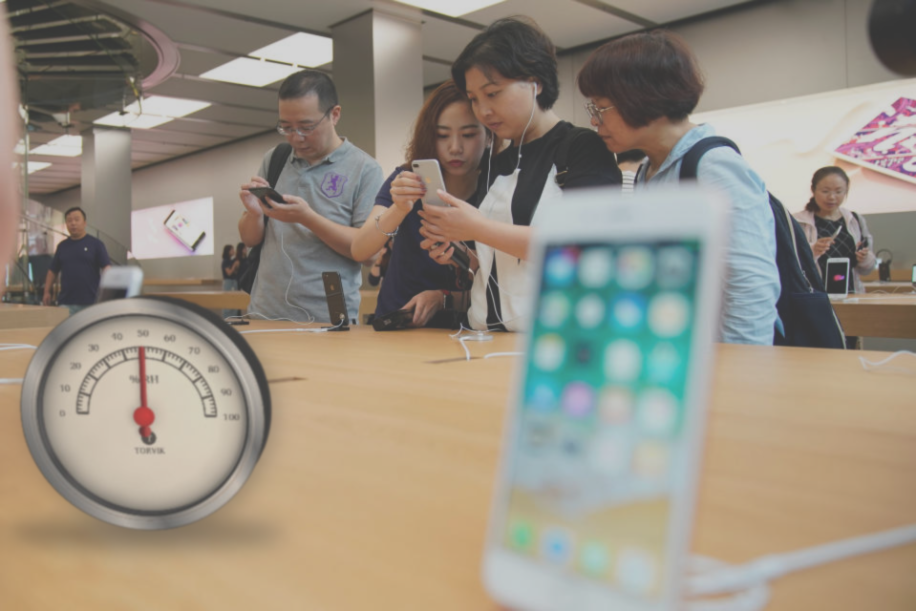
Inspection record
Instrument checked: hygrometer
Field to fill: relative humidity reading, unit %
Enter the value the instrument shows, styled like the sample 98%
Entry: 50%
